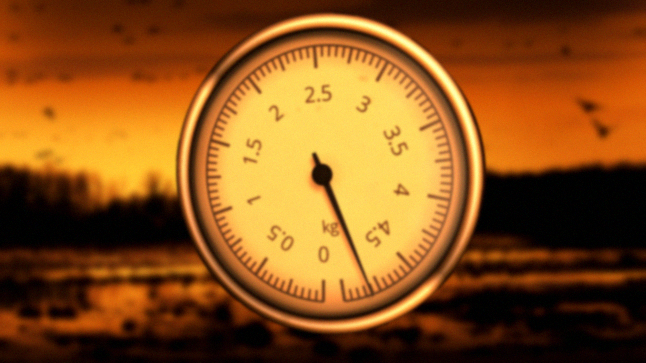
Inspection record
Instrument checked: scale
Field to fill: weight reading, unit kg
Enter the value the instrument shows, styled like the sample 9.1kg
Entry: 4.8kg
